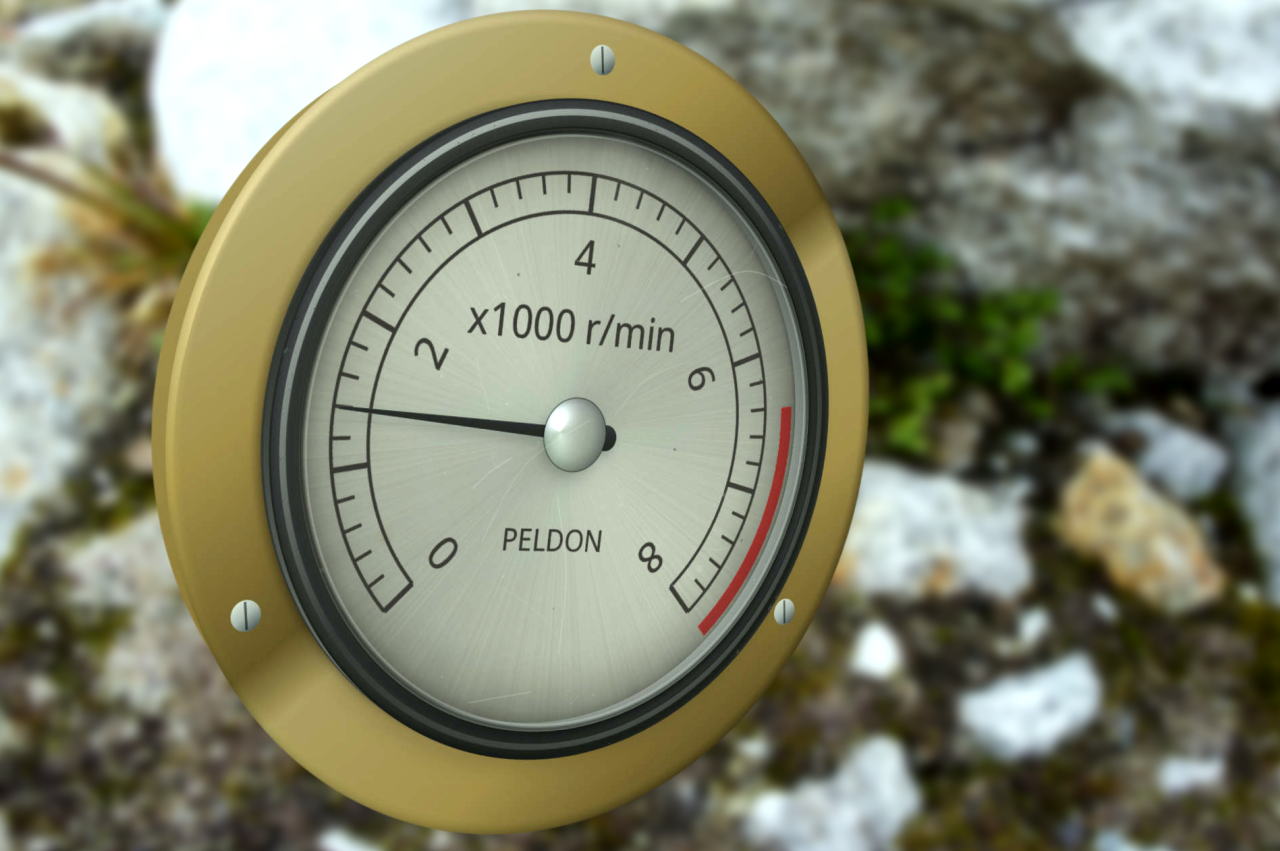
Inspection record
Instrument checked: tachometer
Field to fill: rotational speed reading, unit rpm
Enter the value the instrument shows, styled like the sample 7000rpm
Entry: 1400rpm
